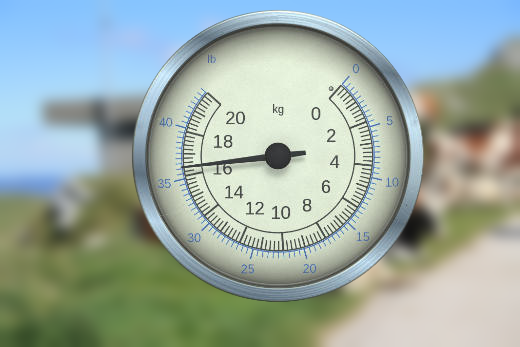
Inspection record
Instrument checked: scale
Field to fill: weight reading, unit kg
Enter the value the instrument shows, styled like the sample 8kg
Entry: 16.4kg
